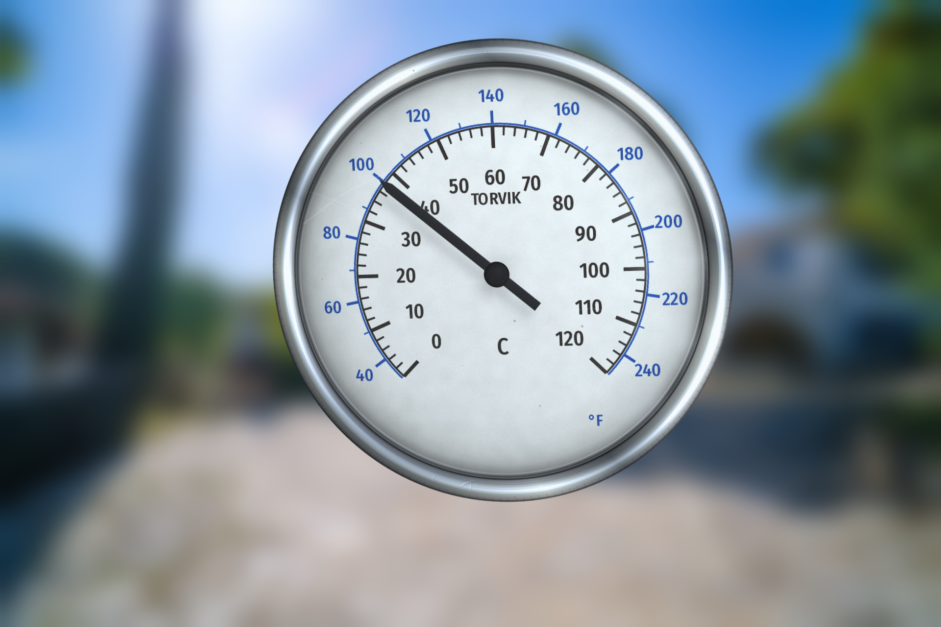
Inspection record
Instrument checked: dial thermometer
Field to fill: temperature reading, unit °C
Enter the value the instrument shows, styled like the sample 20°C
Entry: 38°C
